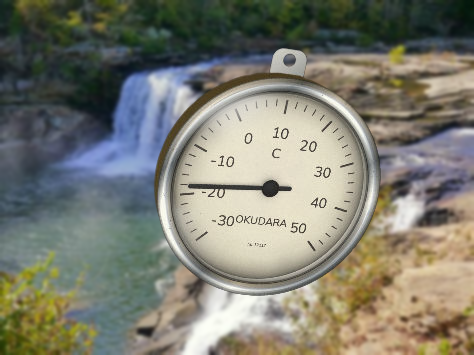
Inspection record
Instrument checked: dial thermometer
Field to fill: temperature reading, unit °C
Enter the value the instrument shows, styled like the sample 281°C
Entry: -18°C
